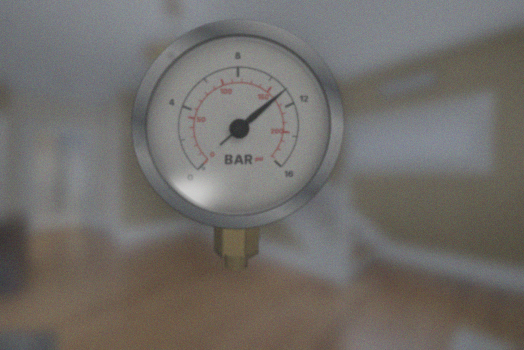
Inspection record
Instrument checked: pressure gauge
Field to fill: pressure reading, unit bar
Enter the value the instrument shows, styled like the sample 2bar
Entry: 11bar
